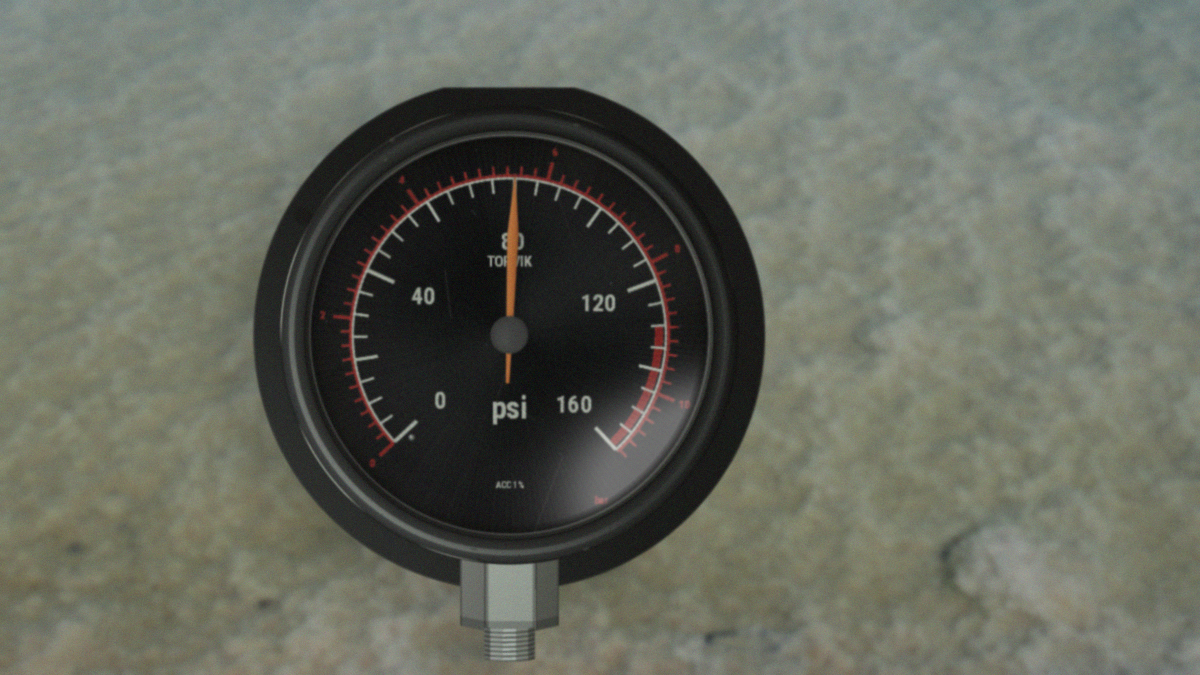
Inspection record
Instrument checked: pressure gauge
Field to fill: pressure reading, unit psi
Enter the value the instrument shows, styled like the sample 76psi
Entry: 80psi
